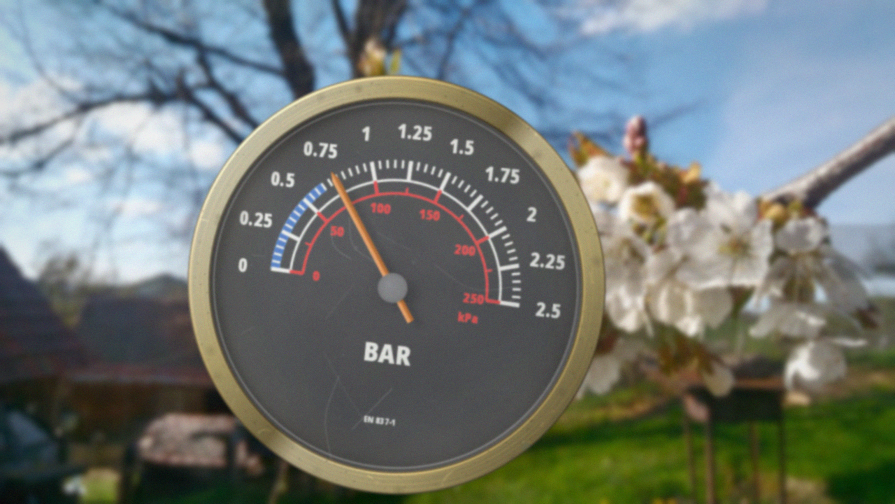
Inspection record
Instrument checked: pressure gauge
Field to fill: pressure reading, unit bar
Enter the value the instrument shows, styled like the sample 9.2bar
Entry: 0.75bar
